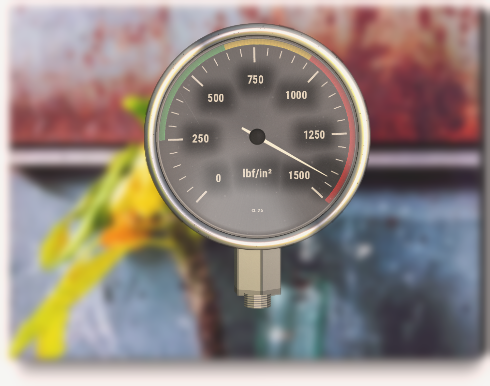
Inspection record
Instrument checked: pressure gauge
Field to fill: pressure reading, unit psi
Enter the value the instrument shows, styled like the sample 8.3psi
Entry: 1425psi
